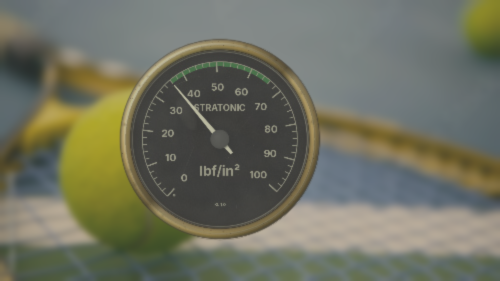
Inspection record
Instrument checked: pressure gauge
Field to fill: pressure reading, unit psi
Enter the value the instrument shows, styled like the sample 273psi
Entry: 36psi
